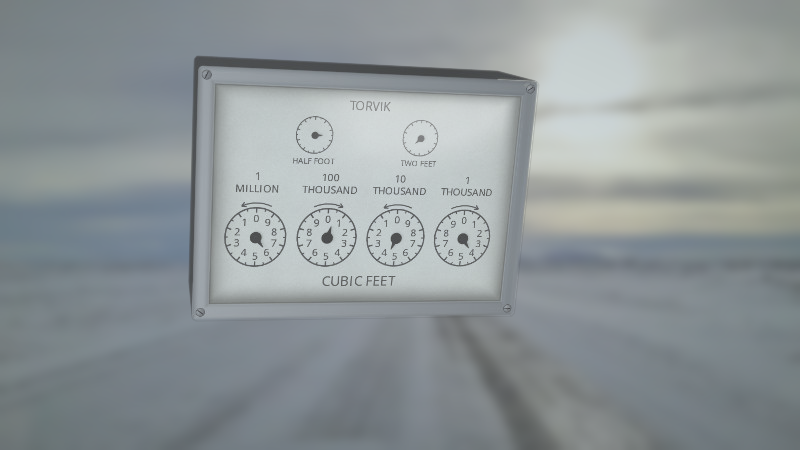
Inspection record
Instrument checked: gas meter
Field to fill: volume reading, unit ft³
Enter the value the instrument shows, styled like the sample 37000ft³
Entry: 604400ft³
